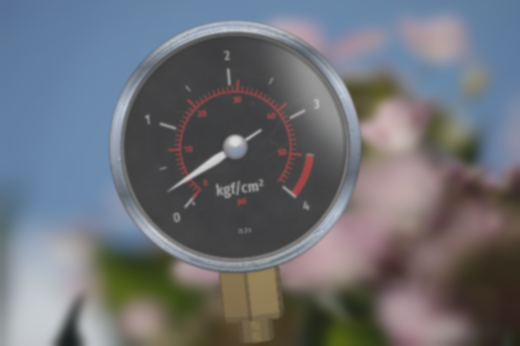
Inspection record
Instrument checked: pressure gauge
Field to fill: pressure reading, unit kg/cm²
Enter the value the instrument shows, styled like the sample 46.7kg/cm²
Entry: 0.25kg/cm²
